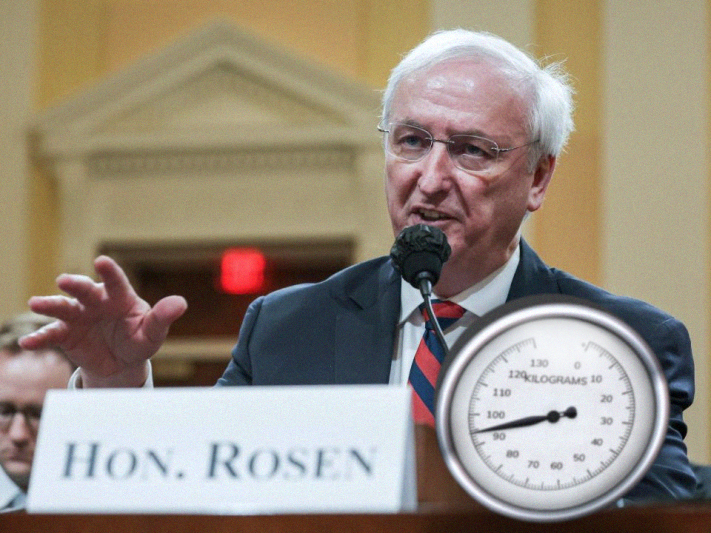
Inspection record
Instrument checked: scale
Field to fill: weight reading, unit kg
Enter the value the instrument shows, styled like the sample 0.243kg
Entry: 95kg
